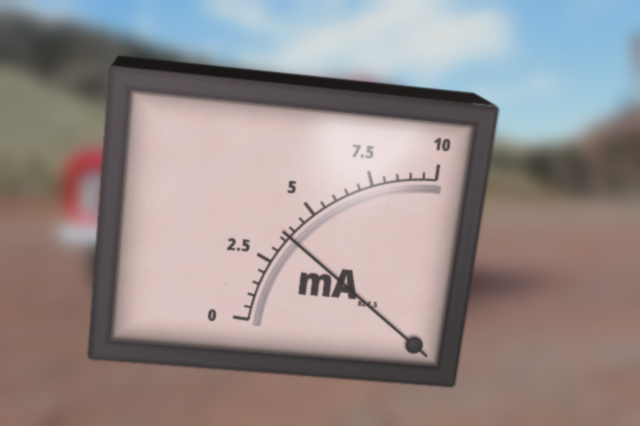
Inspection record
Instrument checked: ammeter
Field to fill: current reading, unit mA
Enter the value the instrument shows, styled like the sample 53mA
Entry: 3.75mA
